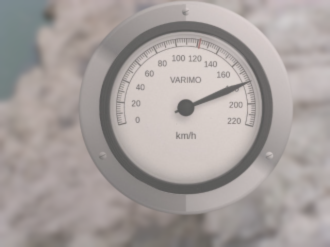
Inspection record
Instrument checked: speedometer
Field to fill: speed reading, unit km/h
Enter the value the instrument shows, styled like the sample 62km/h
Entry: 180km/h
